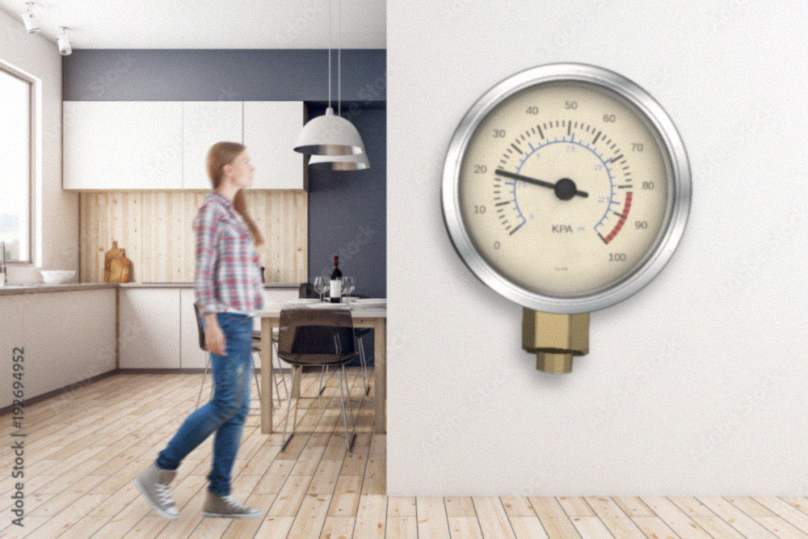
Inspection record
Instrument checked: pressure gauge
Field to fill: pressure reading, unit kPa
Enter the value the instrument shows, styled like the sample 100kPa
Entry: 20kPa
